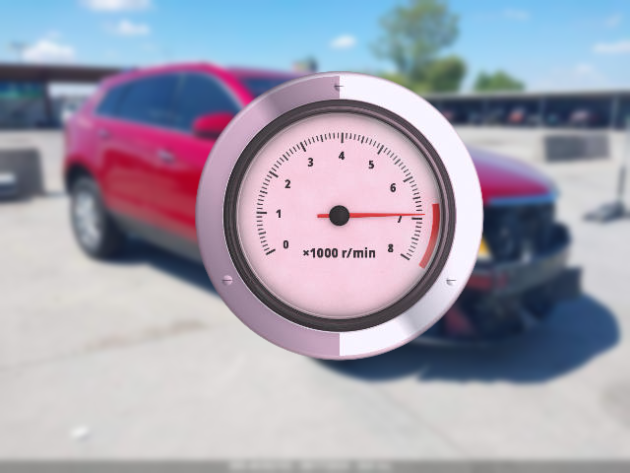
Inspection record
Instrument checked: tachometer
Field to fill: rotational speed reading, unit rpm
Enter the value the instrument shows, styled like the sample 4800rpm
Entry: 6900rpm
